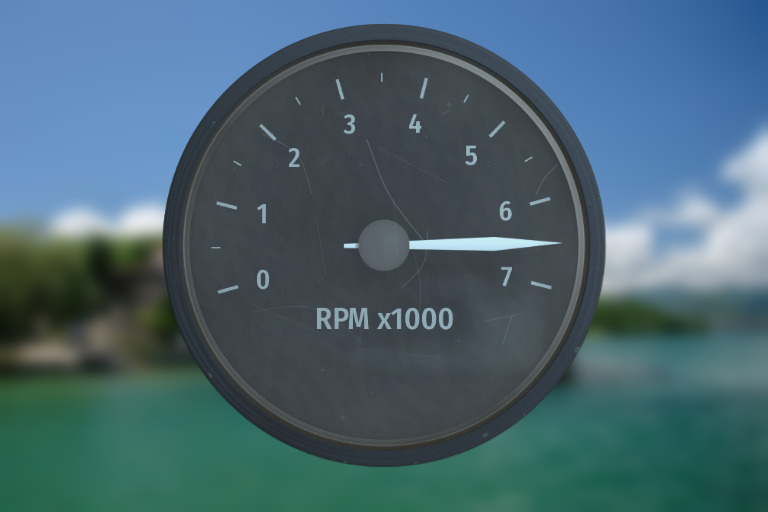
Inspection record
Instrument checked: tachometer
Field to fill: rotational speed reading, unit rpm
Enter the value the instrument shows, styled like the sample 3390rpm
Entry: 6500rpm
